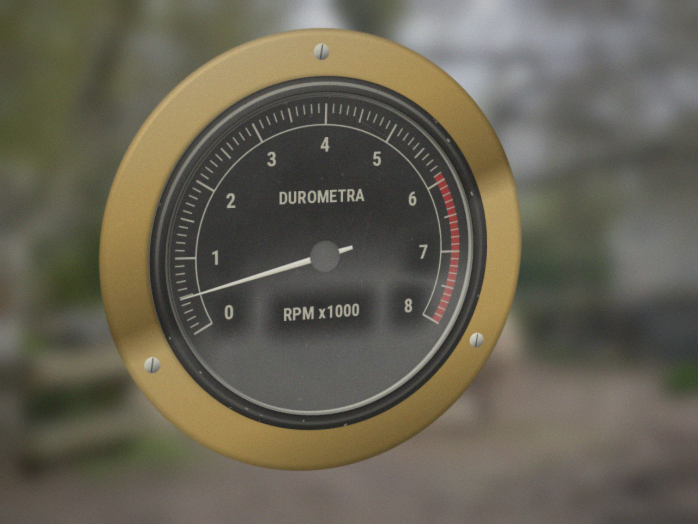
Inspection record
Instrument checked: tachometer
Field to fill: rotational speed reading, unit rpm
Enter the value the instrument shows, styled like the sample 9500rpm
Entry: 500rpm
